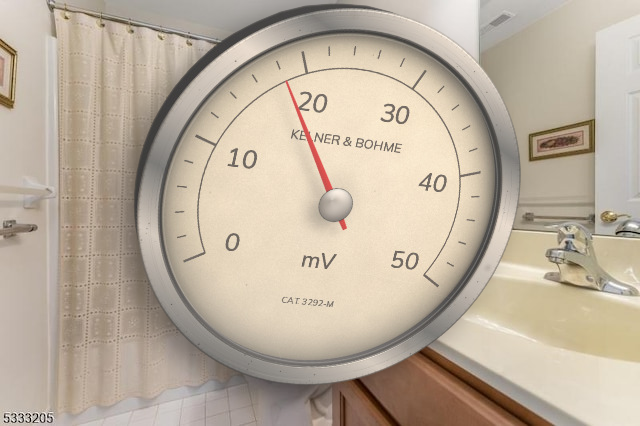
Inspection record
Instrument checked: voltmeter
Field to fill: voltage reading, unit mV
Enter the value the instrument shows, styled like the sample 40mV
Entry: 18mV
